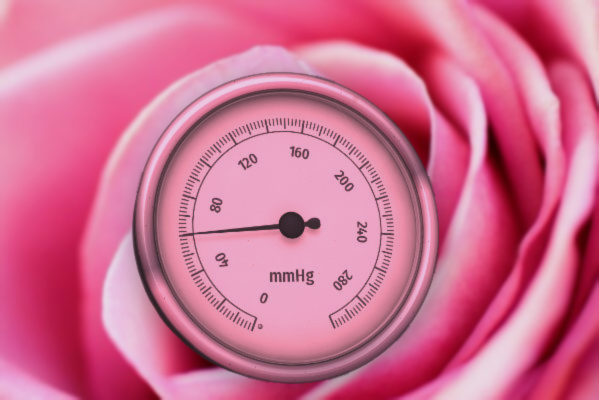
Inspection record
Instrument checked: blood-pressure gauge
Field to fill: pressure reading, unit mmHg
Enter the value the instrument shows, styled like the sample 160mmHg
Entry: 60mmHg
